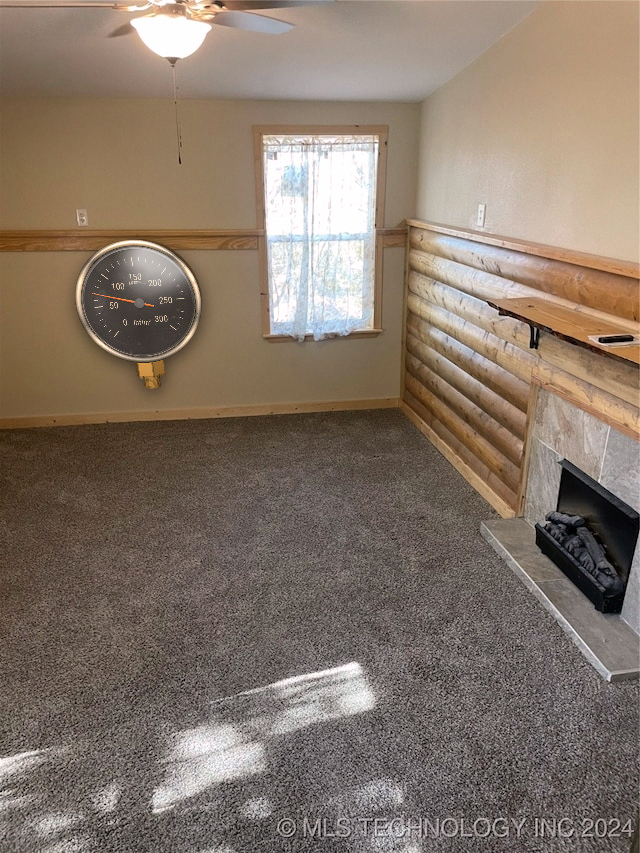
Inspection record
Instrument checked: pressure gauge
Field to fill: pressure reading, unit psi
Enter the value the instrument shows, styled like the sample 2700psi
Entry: 70psi
